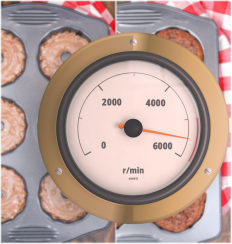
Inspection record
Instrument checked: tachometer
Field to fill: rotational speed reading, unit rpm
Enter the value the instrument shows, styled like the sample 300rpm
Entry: 5500rpm
